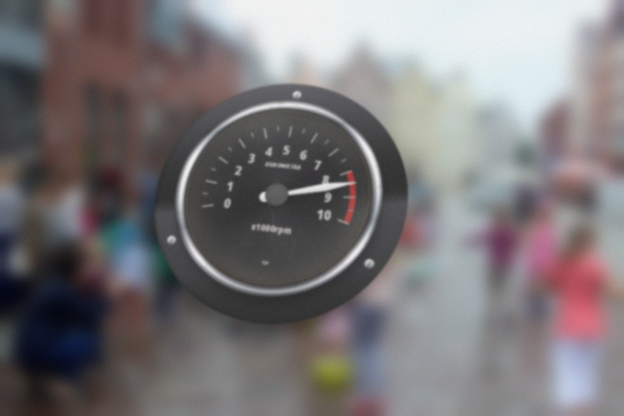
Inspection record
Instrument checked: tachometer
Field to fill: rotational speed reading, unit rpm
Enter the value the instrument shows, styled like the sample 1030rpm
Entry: 8500rpm
